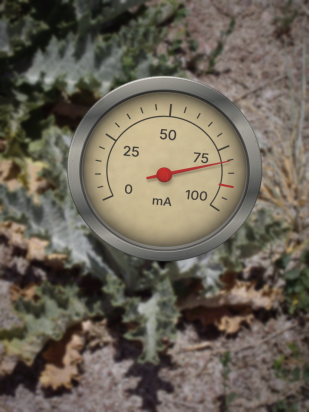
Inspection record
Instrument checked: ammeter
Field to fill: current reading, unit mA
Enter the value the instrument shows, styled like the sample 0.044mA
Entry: 80mA
